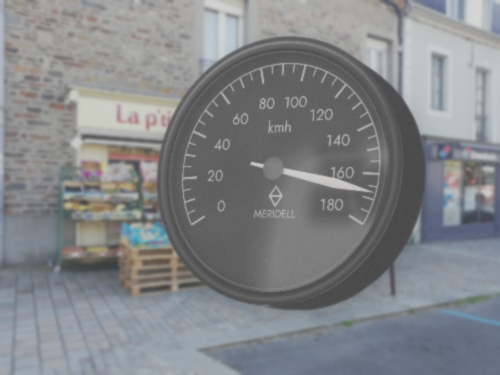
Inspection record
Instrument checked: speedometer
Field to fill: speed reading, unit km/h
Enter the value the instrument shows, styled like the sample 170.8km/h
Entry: 167.5km/h
